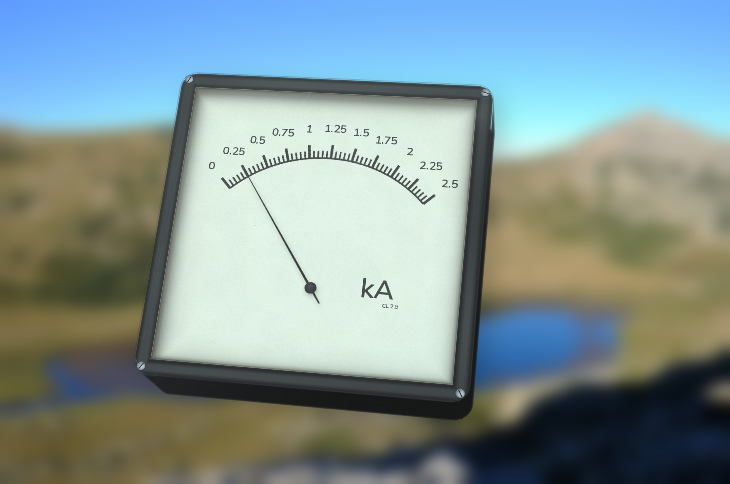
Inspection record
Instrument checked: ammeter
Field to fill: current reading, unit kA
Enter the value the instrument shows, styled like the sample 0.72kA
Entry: 0.25kA
